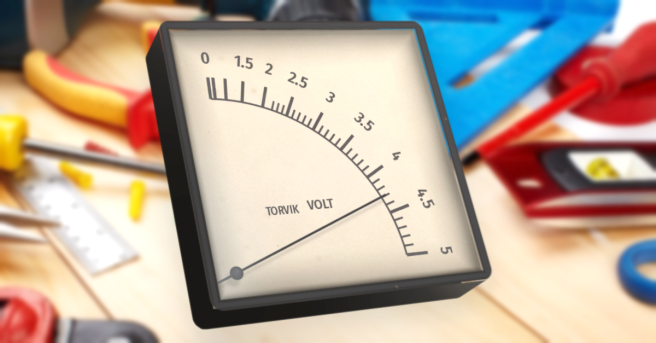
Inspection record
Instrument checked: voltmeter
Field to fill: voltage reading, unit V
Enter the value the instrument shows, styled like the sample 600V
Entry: 4.3V
